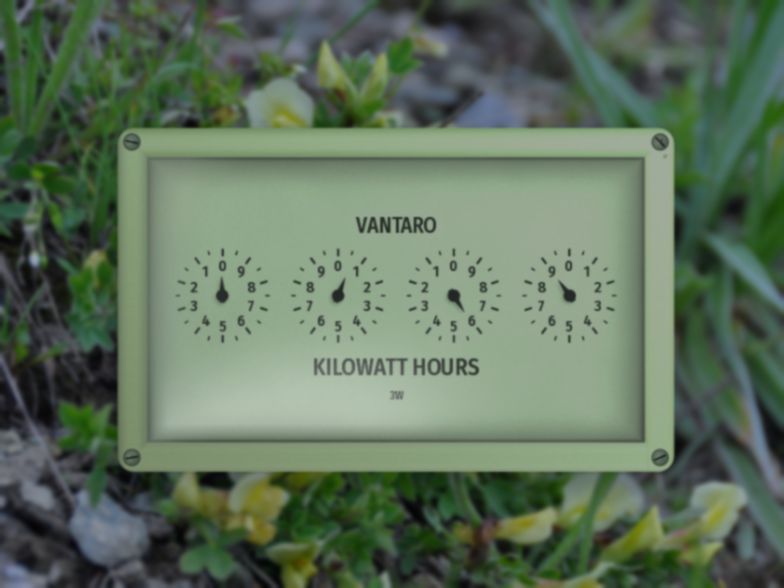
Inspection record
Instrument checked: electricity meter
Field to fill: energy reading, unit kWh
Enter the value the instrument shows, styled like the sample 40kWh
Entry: 59kWh
